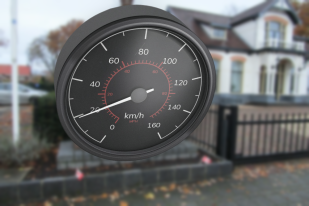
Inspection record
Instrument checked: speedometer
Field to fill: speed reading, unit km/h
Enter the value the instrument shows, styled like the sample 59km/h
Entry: 20km/h
